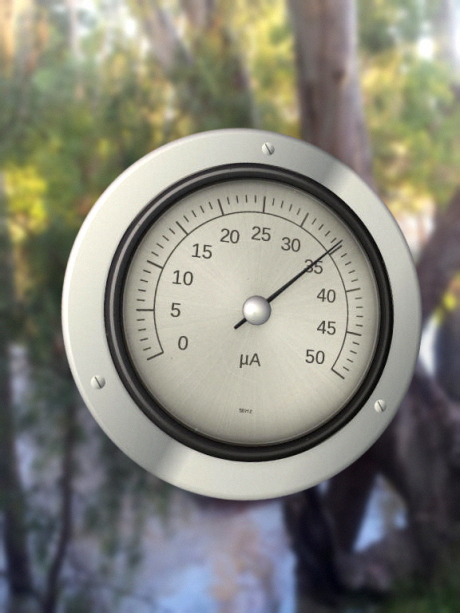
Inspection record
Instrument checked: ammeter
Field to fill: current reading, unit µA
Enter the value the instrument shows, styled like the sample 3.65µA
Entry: 34.5µA
